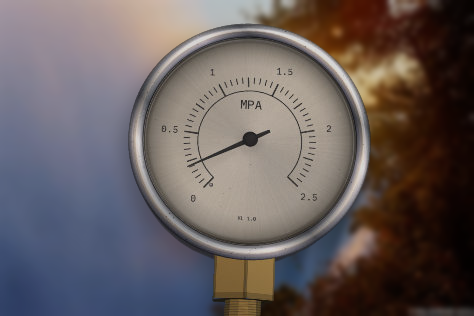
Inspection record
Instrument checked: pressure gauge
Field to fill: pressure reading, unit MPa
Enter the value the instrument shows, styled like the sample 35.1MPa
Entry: 0.2MPa
